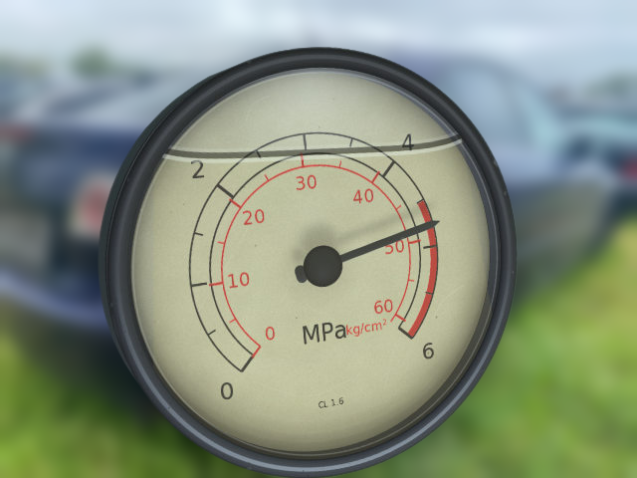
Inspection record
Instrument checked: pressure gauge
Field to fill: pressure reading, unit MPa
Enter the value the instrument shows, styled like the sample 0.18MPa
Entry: 4.75MPa
